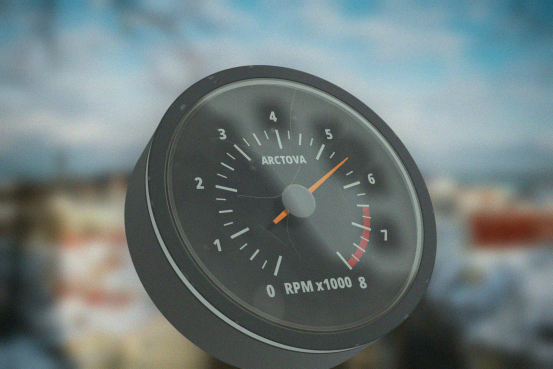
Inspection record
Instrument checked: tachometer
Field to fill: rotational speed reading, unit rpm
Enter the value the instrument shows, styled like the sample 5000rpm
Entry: 5500rpm
